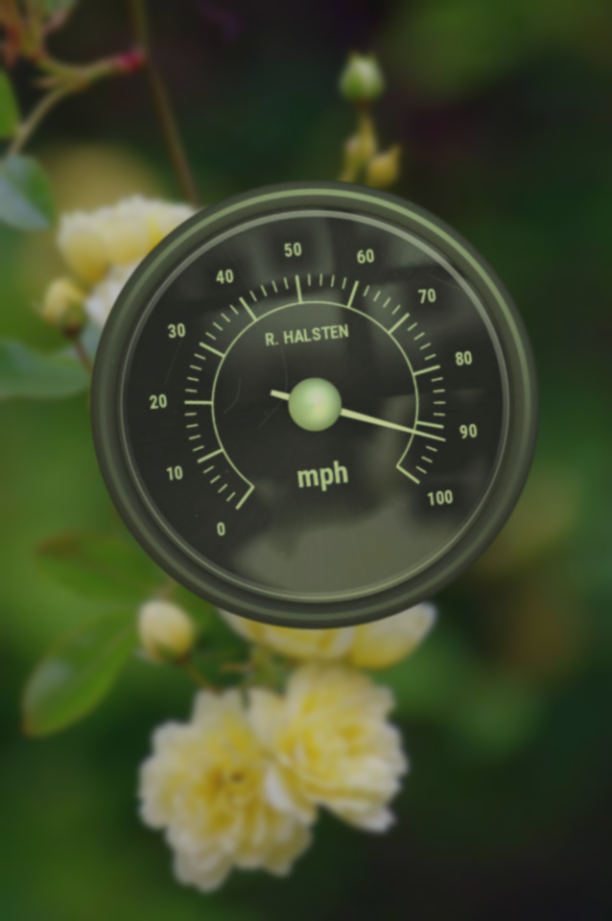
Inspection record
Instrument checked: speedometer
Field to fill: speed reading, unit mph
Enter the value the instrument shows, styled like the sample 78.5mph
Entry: 92mph
